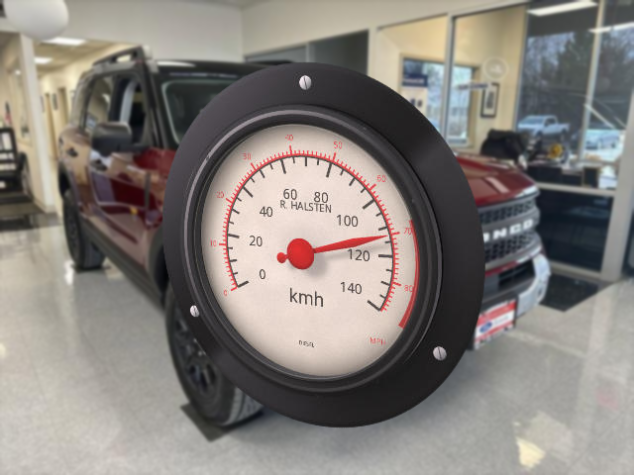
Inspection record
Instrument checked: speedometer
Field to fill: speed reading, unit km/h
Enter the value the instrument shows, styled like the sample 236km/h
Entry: 112.5km/h
